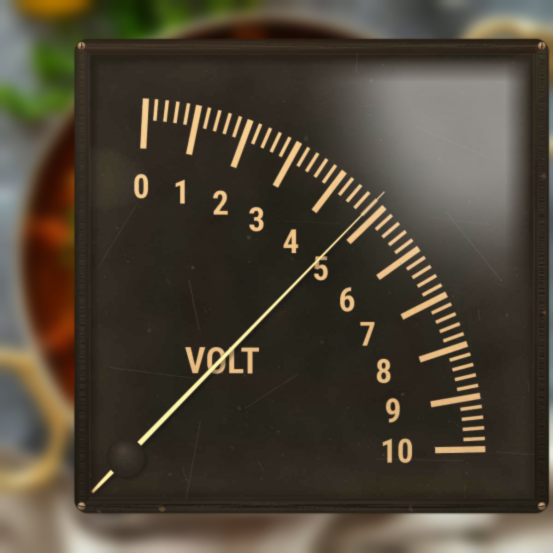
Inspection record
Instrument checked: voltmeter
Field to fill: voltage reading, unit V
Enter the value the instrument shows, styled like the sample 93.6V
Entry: 4.8V
